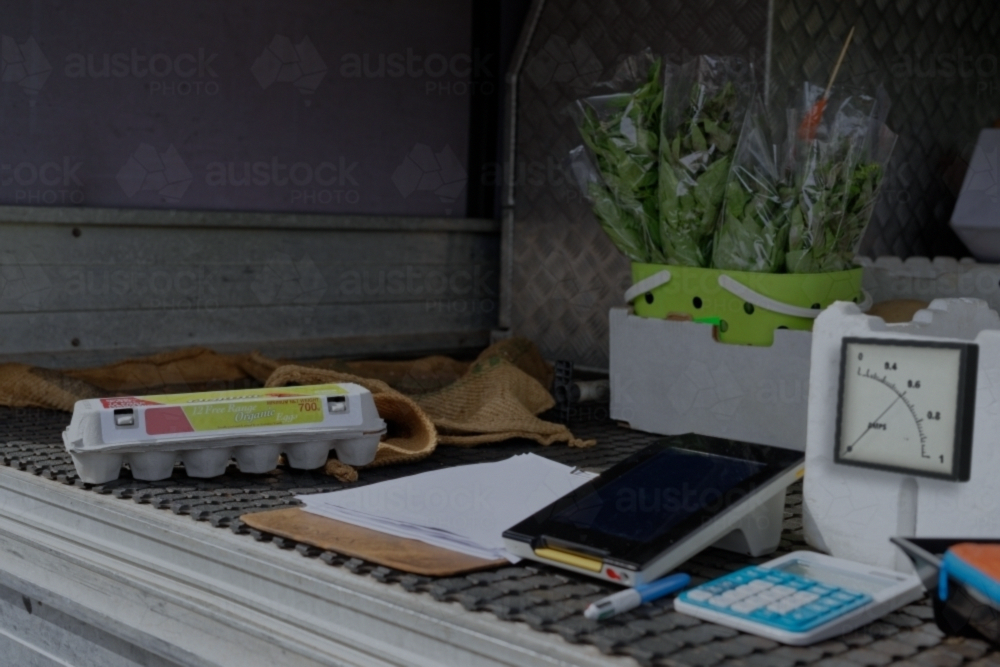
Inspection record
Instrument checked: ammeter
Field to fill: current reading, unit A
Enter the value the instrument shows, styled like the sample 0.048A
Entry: 0.6A
